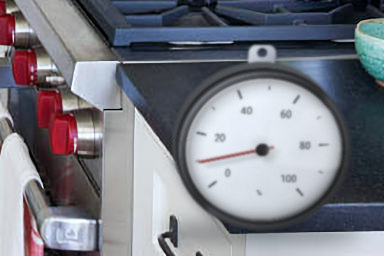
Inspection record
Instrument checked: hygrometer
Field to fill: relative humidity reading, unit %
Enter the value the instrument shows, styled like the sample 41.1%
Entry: 10%
